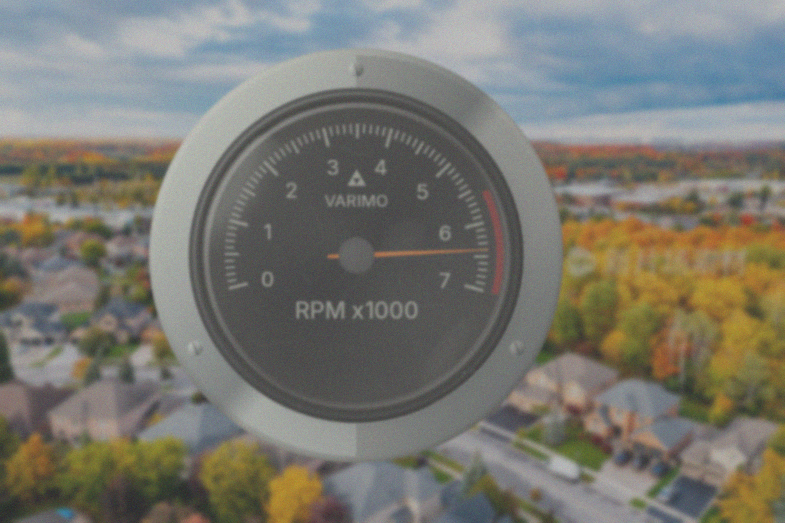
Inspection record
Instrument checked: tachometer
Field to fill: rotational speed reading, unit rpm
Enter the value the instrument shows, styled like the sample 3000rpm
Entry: 6400rpm
